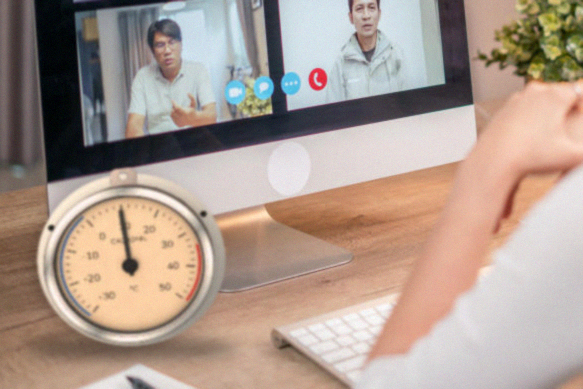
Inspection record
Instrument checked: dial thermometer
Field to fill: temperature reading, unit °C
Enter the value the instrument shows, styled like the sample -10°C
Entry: 10°C
